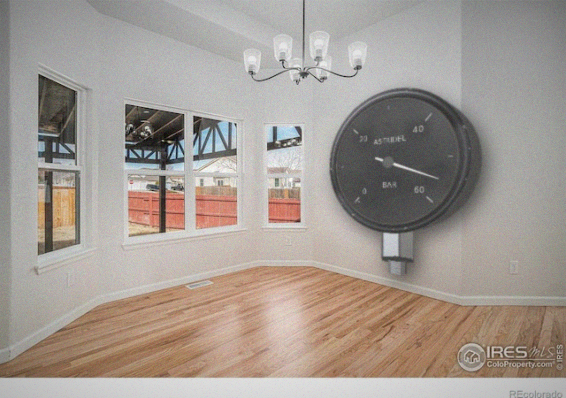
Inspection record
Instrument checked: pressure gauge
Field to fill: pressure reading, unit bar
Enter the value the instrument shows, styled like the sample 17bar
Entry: 55bar
